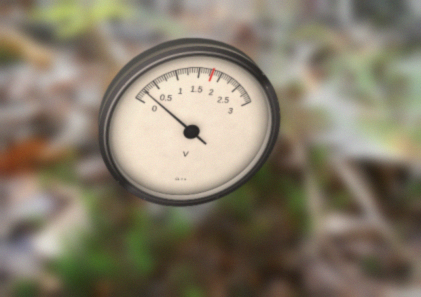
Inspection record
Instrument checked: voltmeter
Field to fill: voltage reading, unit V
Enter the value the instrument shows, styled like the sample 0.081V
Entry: 0.25V
